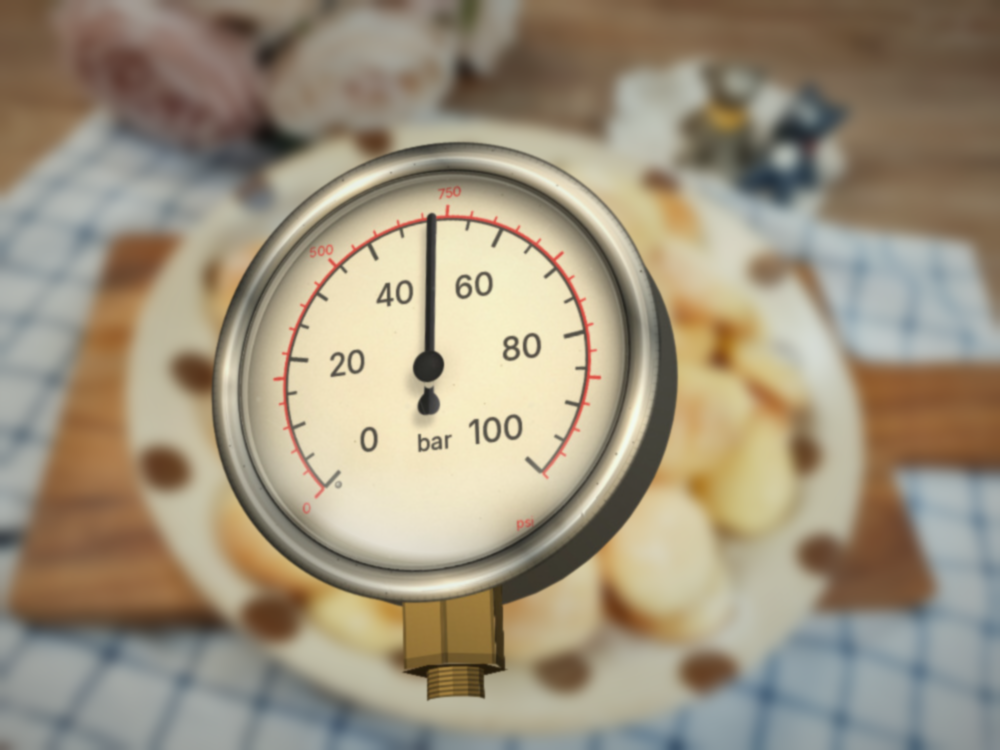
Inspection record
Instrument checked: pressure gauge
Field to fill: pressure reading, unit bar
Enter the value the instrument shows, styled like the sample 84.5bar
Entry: 50bar
